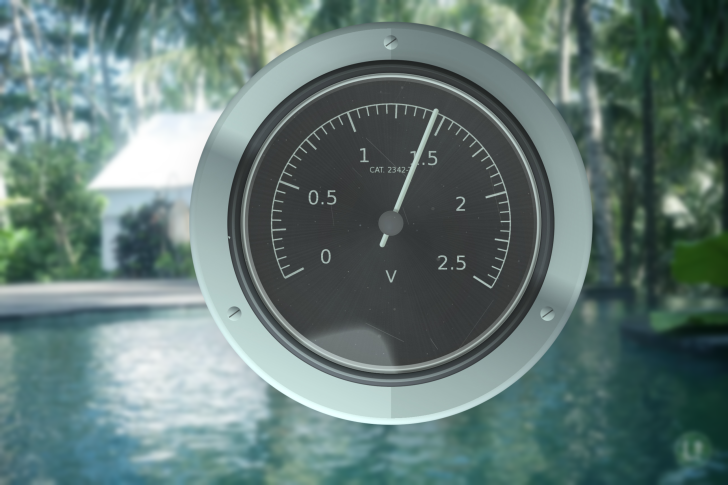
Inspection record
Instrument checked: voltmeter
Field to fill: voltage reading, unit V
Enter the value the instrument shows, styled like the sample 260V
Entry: 1.45V
